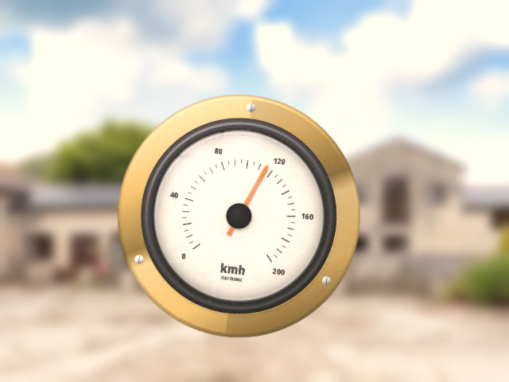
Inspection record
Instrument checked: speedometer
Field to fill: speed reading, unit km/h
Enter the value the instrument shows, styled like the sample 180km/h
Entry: 115km/h
